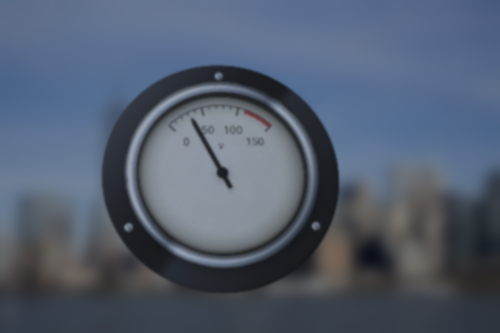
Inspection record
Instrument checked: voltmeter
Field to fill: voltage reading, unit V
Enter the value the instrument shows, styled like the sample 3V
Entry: 30V
